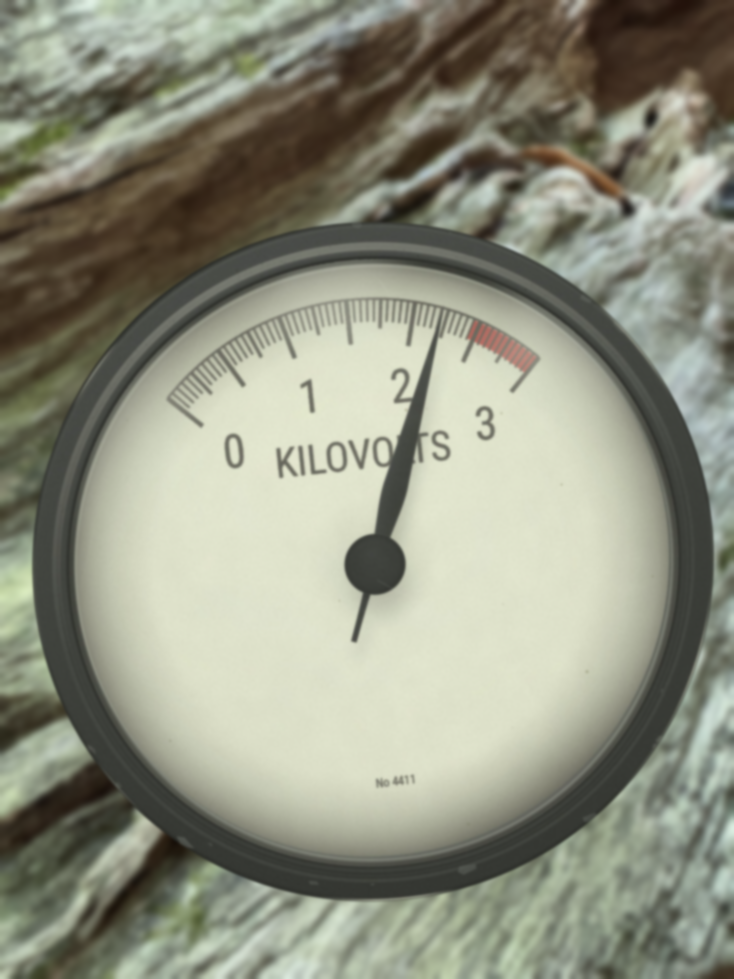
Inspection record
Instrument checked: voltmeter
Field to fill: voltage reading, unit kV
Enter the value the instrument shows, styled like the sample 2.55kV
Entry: 2.2kV
